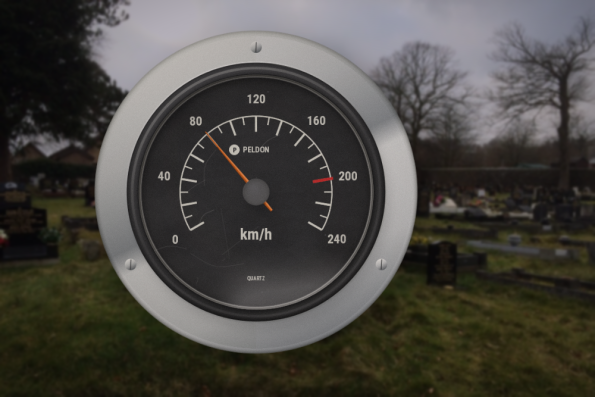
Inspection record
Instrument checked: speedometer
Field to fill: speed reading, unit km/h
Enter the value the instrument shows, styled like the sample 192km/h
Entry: 80km/h
